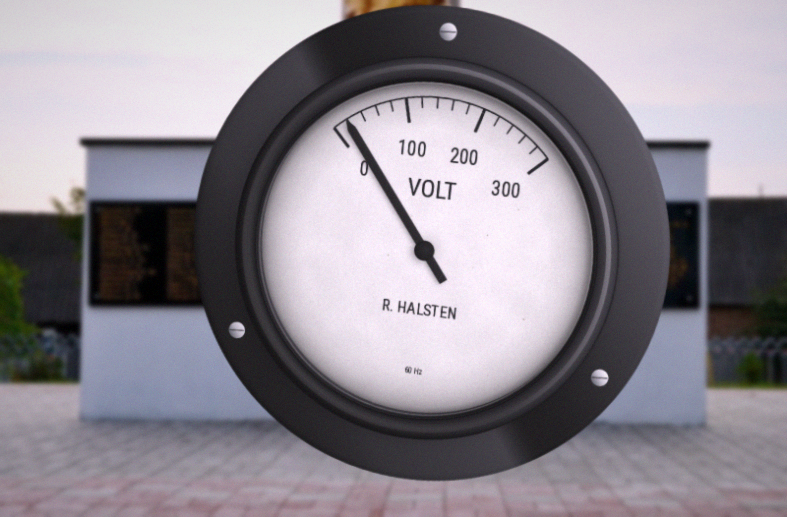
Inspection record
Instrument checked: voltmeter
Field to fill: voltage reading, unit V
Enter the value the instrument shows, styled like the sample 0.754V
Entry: 20V
